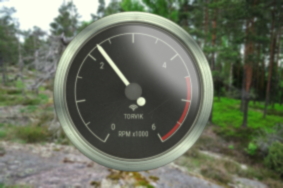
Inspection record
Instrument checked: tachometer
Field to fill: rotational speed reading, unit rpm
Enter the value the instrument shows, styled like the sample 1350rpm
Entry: 2250rpm
